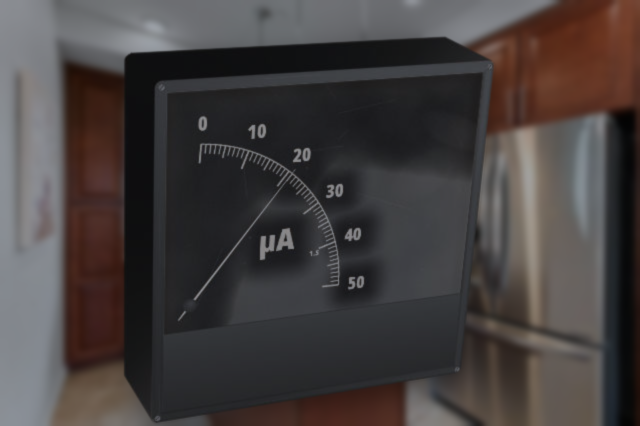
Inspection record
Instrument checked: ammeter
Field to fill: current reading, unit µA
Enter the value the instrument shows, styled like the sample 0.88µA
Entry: 20µA
